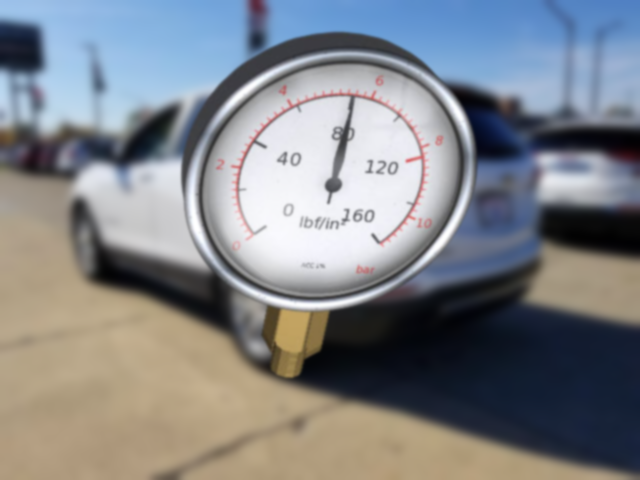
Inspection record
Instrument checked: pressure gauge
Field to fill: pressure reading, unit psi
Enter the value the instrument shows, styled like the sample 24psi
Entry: 80psi
